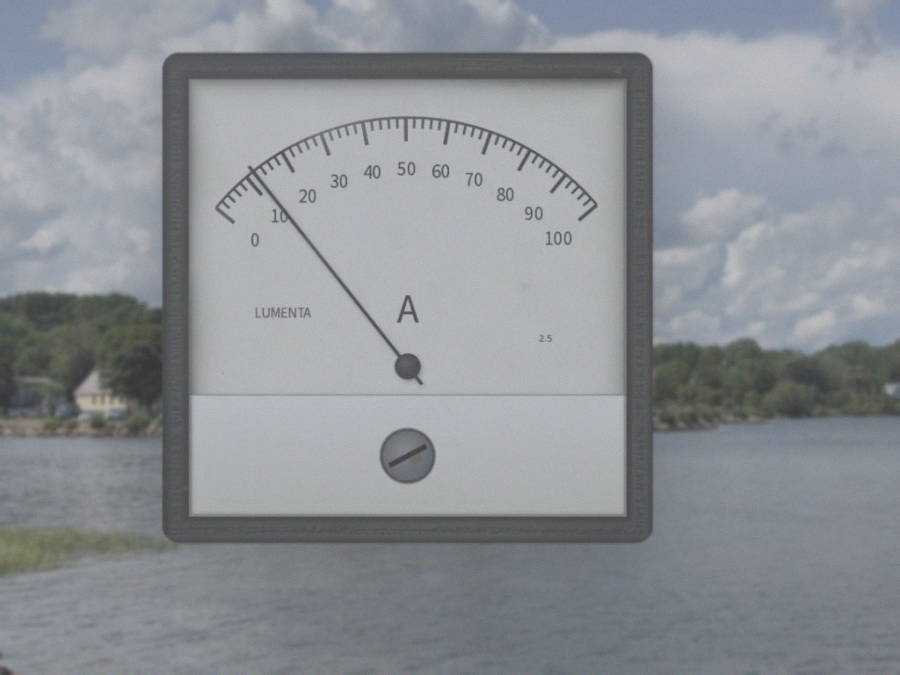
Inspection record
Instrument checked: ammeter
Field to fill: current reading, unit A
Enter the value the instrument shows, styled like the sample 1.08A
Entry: 12A
